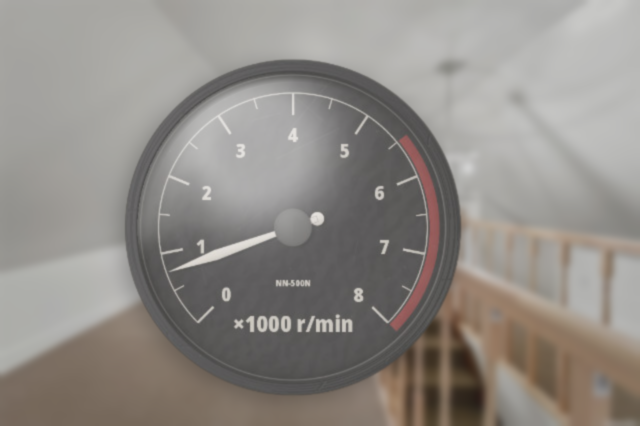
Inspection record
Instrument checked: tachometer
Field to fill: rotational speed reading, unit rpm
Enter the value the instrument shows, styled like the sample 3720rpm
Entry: 750rpm
